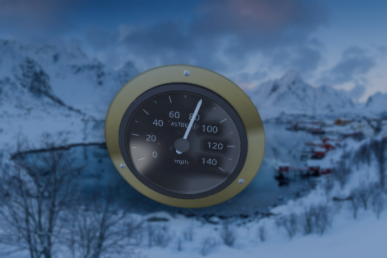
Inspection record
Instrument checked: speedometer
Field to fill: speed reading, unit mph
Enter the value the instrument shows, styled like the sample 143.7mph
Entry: 80mph
